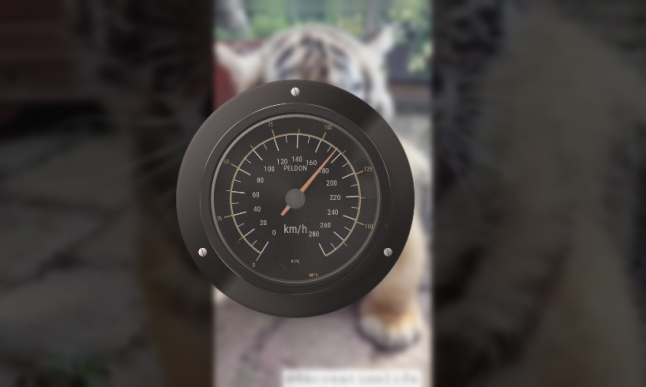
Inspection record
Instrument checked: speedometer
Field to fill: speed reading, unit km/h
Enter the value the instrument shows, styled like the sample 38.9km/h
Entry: 175km/h
